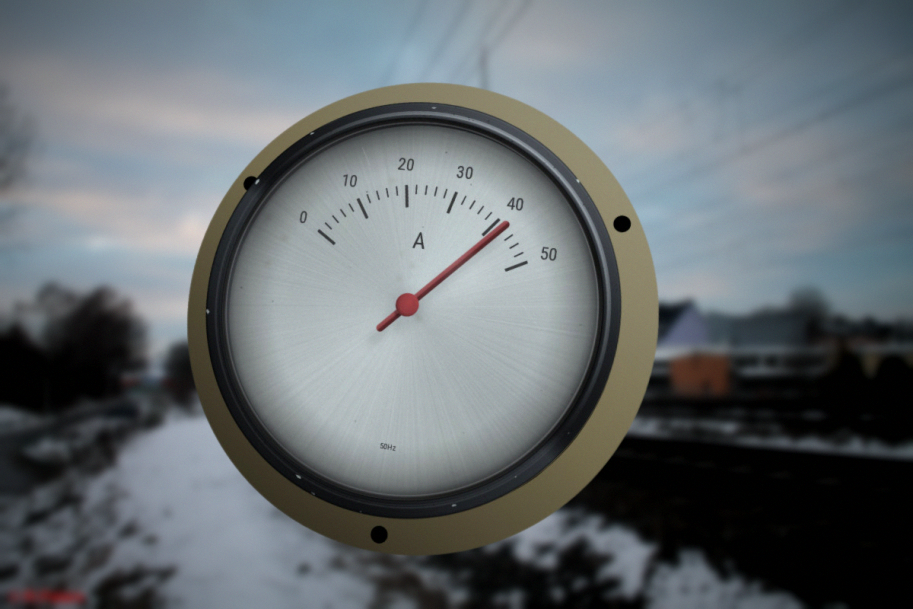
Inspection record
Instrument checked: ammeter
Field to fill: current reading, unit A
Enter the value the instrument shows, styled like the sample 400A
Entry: 42A
